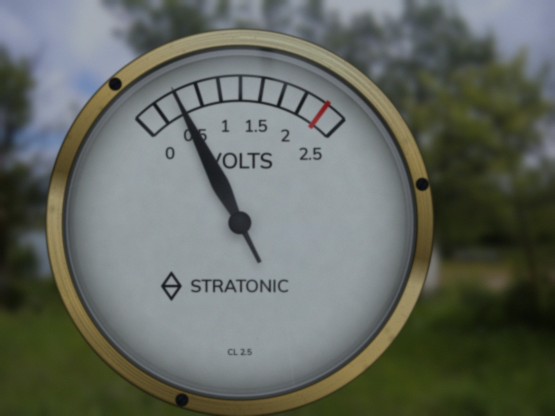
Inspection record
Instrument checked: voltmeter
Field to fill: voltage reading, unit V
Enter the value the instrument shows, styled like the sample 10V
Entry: 0.5V
